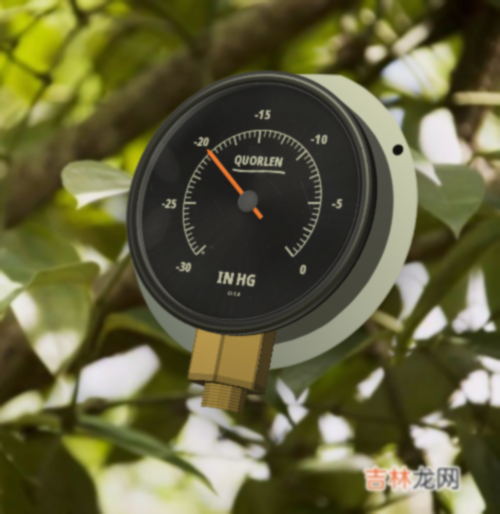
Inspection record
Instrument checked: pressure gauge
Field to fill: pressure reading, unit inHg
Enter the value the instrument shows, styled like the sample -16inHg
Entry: -20inHg
